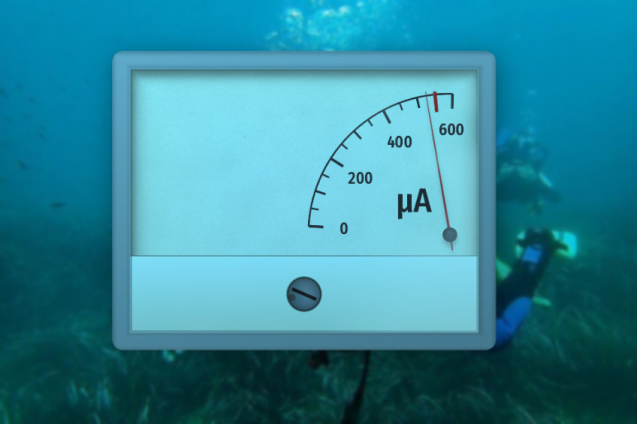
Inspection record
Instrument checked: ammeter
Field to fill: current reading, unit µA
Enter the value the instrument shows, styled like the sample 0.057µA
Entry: 525µA
